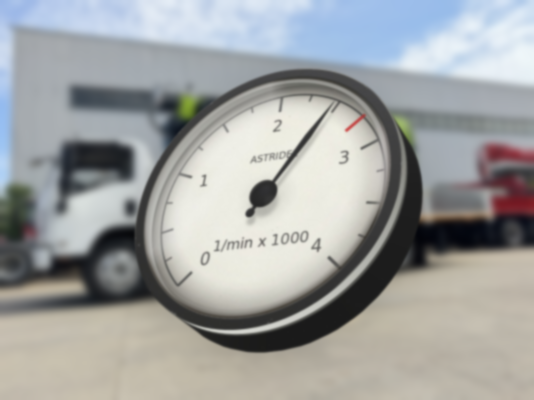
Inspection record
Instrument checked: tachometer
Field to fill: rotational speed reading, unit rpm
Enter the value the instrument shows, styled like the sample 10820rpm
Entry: 2500rpm
